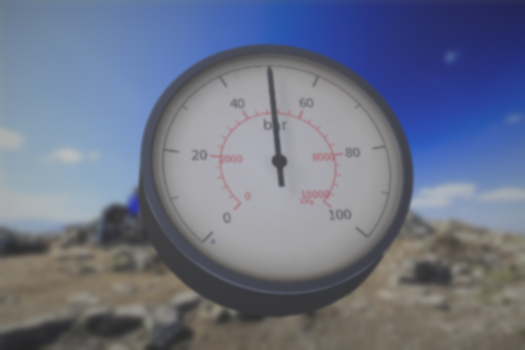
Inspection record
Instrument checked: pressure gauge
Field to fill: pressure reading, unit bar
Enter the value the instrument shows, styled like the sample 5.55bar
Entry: 50bar
